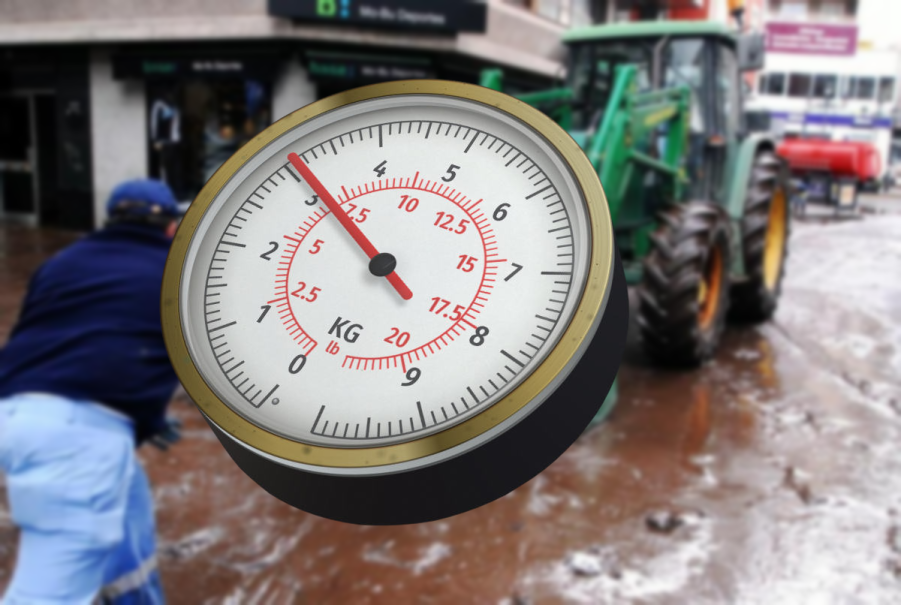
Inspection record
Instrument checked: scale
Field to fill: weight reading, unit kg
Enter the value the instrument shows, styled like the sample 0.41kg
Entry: 3.1kg
